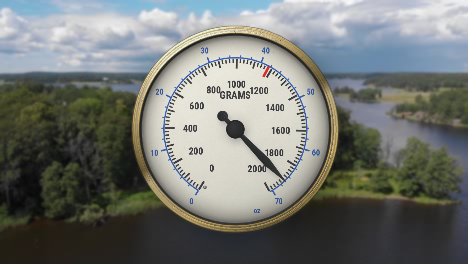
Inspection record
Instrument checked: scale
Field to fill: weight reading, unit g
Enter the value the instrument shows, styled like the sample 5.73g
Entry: 1900g
